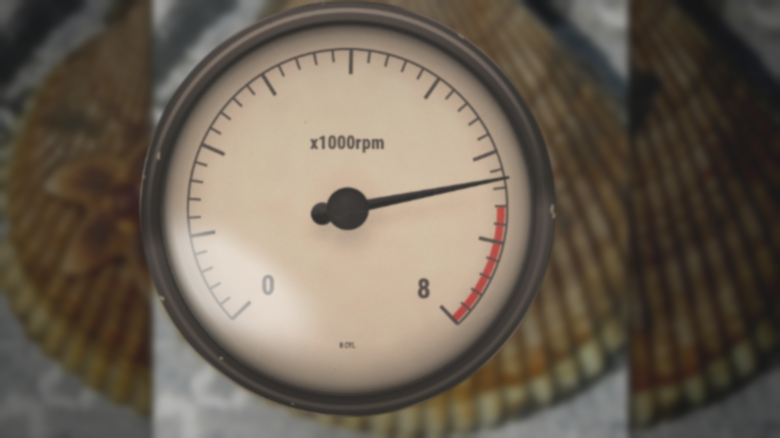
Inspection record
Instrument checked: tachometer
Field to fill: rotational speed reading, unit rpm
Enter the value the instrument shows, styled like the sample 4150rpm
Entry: 6300rpm
